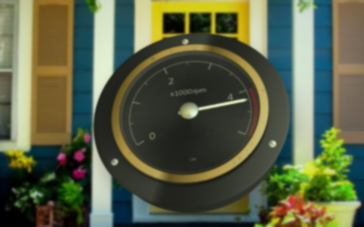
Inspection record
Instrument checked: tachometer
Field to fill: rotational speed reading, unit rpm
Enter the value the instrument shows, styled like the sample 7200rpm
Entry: 4250rpm
